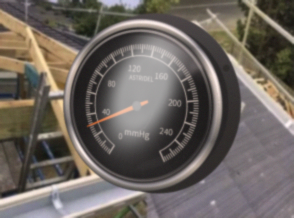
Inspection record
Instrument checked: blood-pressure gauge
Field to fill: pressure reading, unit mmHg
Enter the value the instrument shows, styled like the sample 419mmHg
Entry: 30mmHg
